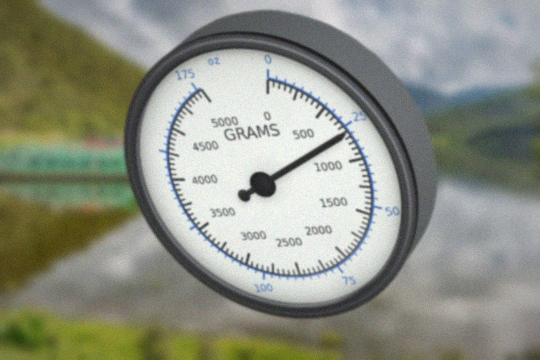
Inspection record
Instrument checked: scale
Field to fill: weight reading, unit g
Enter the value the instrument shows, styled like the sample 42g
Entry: 750g
